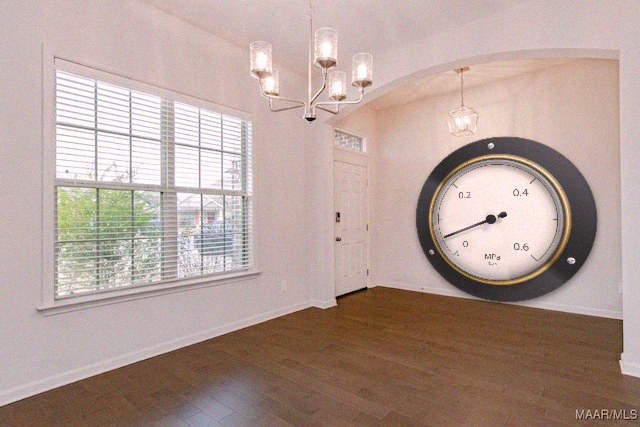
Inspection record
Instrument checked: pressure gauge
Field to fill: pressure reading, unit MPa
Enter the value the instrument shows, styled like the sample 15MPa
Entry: 0.05MPa
